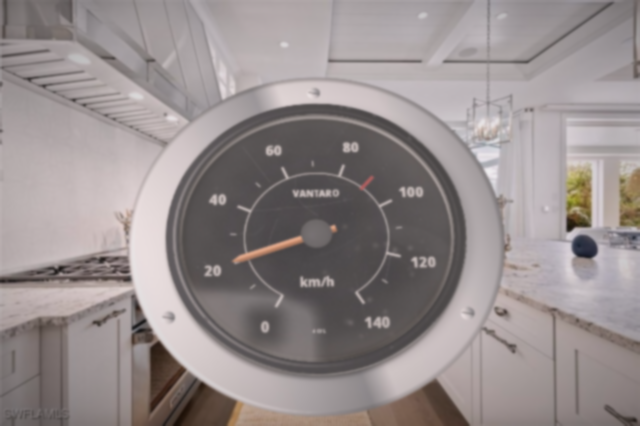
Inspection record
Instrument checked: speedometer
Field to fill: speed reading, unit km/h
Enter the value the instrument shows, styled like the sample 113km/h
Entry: 20km/h
